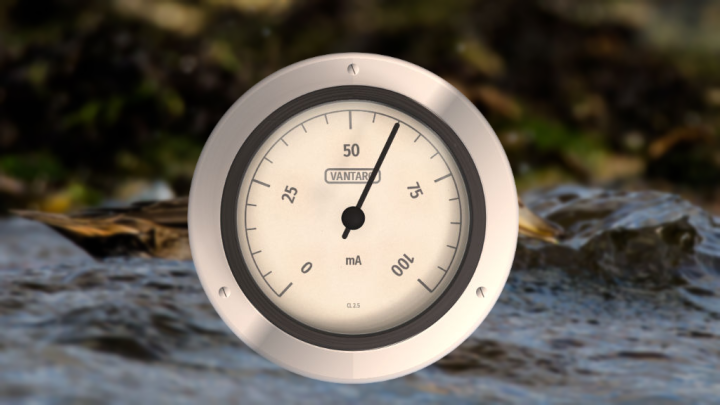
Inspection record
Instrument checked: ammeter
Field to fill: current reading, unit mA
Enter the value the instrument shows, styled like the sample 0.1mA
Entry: 60mA
